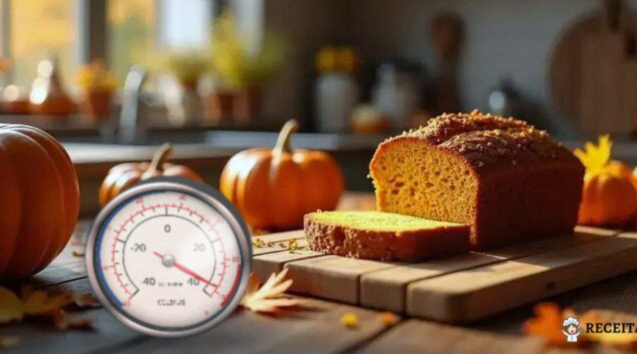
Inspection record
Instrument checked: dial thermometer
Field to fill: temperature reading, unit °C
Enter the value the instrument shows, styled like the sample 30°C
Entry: 36°C
